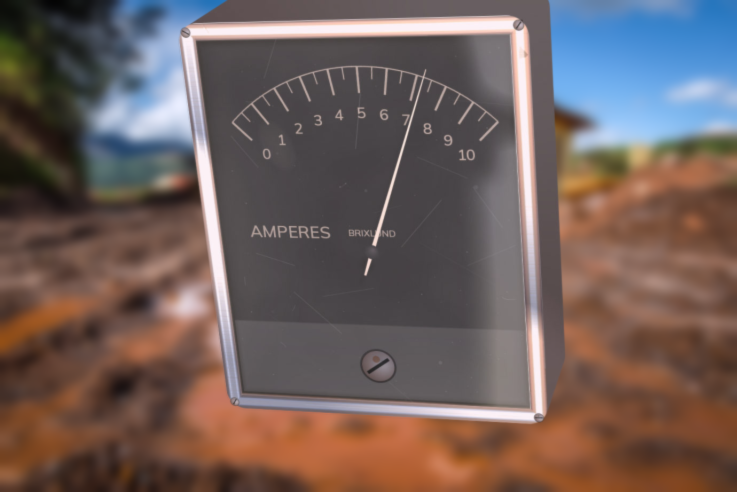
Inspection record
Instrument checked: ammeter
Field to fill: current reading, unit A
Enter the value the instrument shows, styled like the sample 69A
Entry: 7.25A
